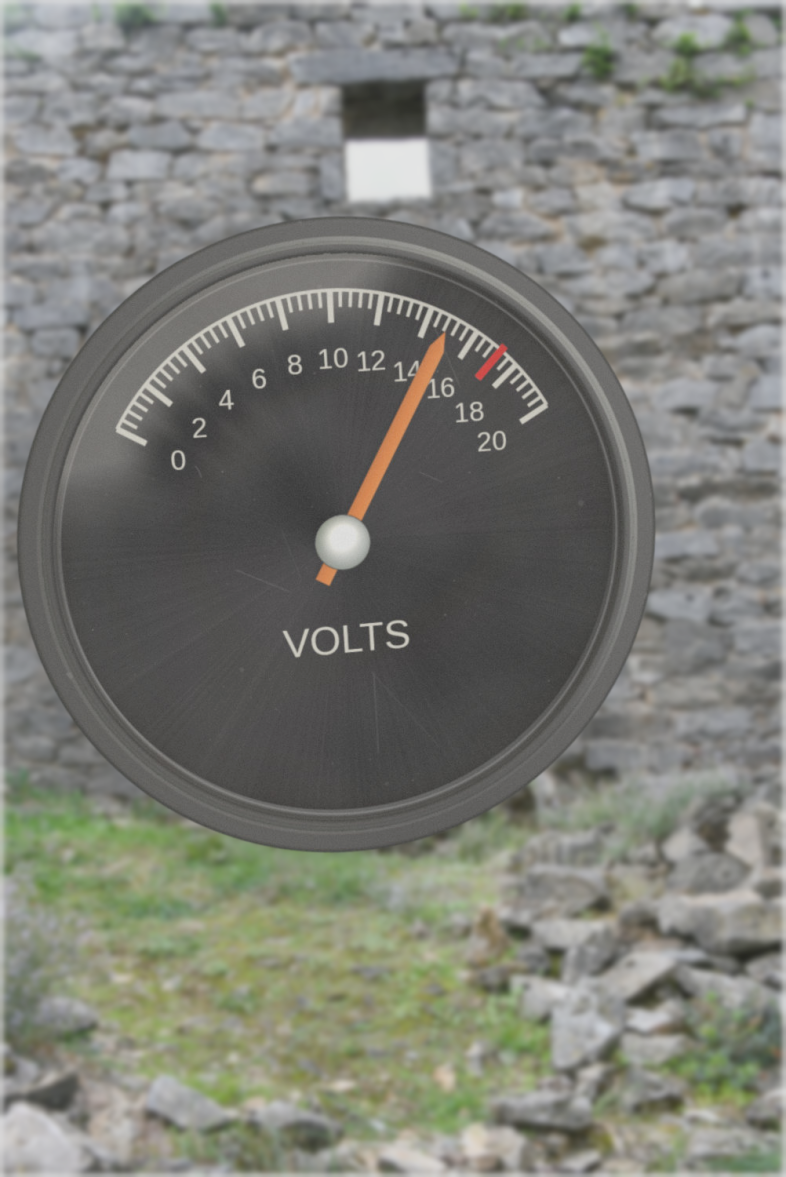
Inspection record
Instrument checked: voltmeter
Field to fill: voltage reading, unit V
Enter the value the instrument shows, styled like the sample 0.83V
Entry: 14.8V
